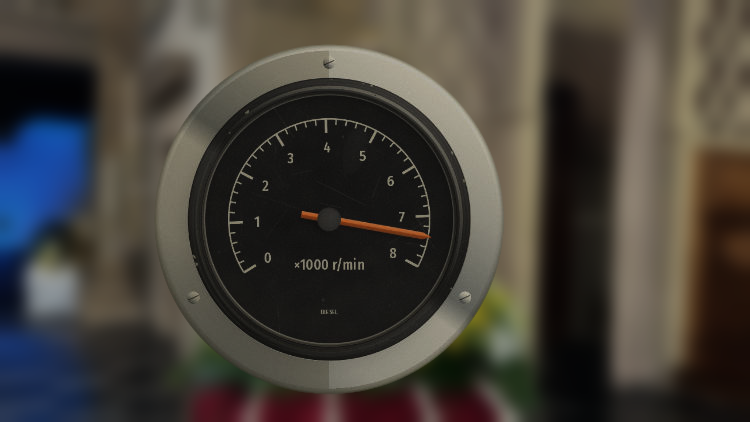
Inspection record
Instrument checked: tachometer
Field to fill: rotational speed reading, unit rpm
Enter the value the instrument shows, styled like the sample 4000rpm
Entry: 7400rpm
